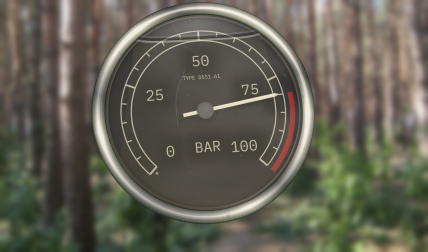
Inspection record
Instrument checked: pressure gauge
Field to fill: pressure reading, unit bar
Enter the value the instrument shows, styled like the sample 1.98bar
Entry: 80bar
